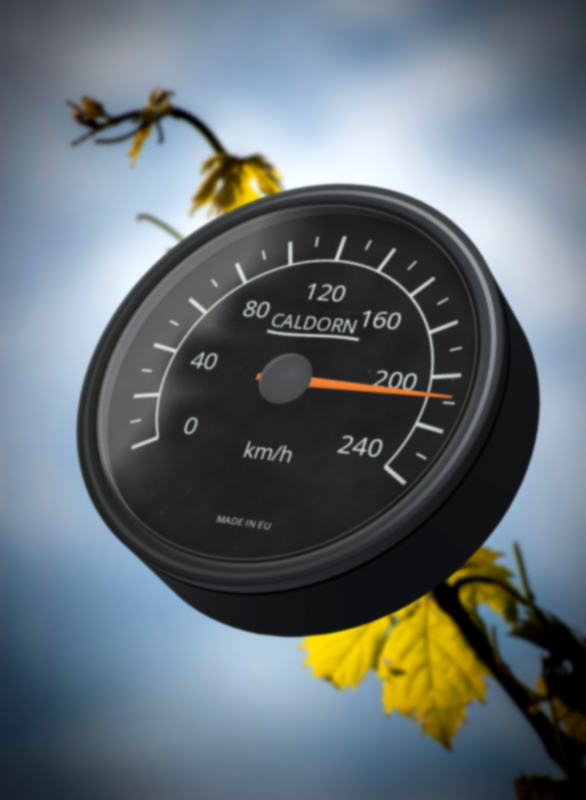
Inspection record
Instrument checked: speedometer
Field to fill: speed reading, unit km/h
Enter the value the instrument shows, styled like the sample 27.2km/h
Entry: 210km/h
